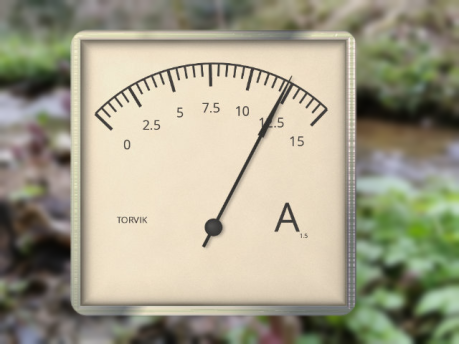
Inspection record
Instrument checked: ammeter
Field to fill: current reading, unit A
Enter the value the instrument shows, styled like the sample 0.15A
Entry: 12.25A
